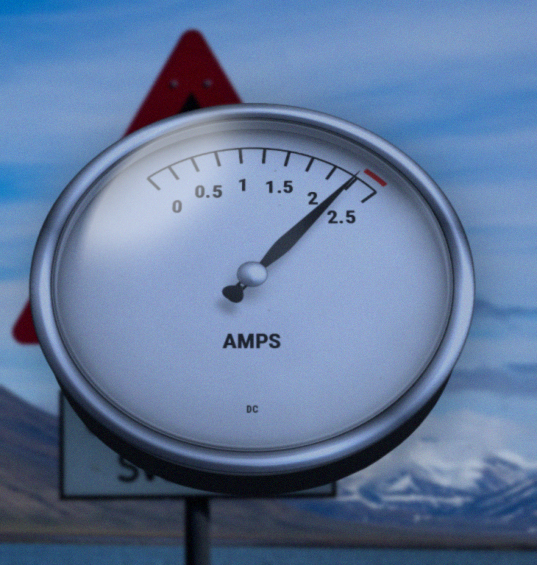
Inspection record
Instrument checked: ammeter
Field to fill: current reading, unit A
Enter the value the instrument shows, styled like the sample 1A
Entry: 2.25A
